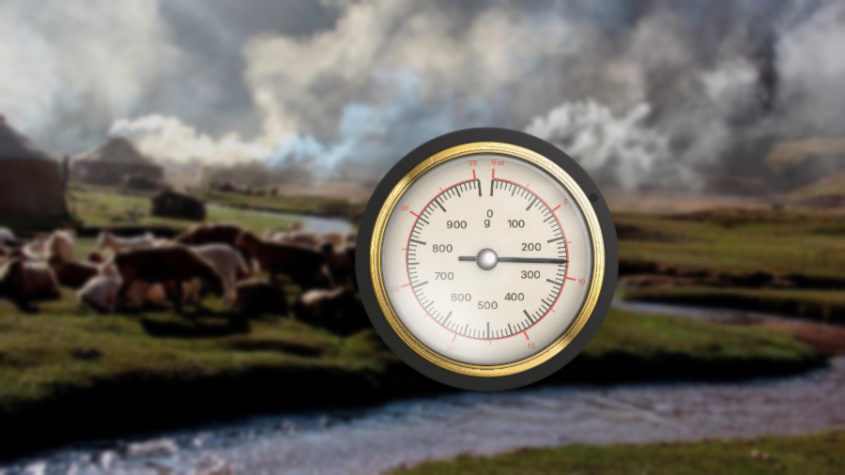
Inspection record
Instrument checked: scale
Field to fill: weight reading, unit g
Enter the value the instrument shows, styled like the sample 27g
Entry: 250g
